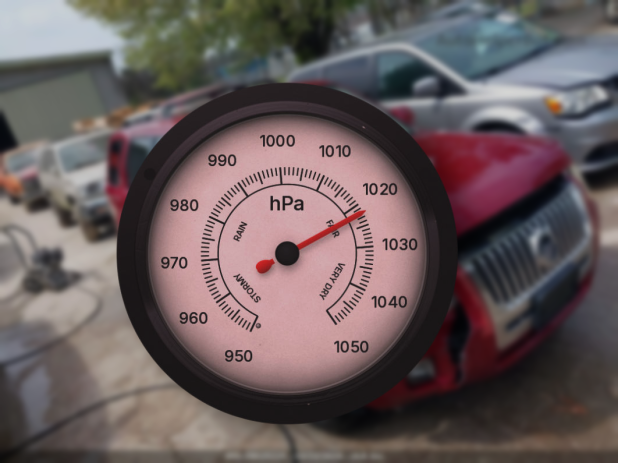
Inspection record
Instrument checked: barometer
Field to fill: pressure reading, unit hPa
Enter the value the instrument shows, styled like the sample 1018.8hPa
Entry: 1022hPa
